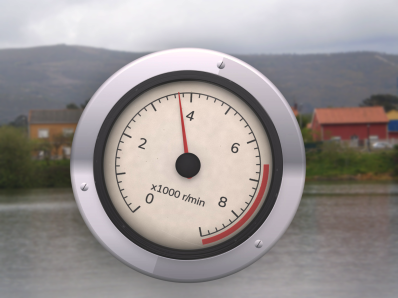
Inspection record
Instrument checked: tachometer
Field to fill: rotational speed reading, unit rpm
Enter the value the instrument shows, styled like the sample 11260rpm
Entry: 3700rpm
